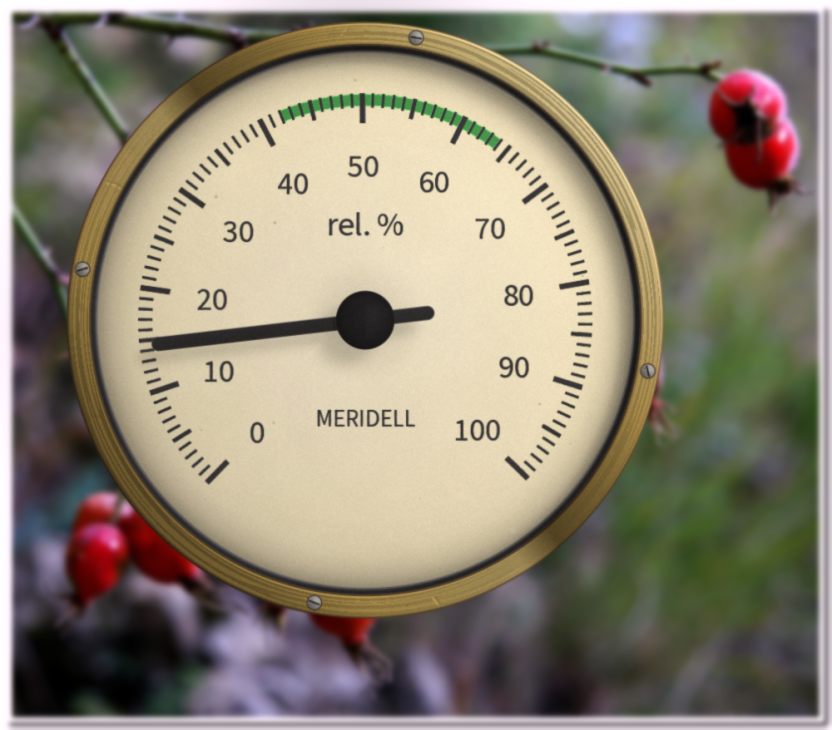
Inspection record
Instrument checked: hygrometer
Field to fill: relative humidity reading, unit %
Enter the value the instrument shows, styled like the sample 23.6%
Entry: 14.5%
